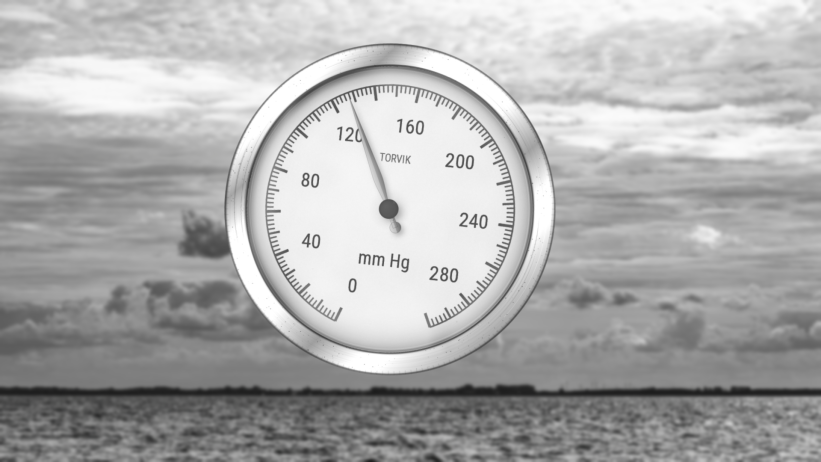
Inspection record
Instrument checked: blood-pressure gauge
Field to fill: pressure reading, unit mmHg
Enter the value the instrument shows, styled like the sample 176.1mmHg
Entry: 128mmHg
